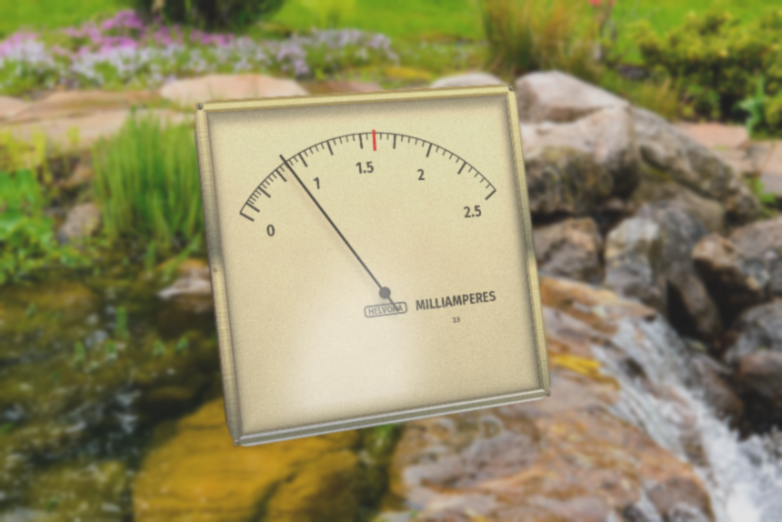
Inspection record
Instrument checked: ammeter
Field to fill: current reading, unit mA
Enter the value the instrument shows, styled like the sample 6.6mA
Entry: 0.85mA
